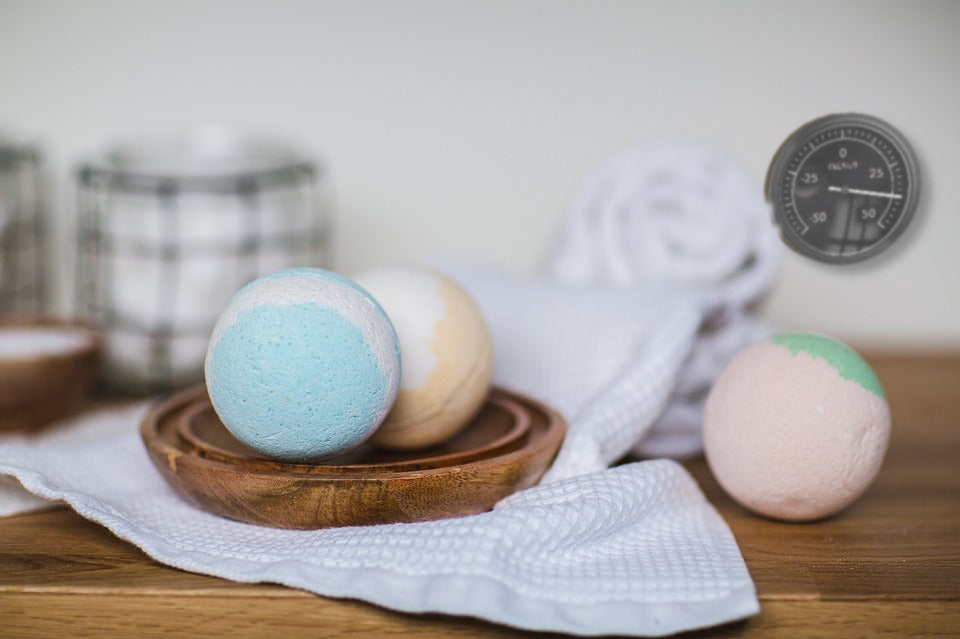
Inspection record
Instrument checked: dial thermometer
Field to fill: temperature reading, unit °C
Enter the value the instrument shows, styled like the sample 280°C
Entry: 37.5°C
